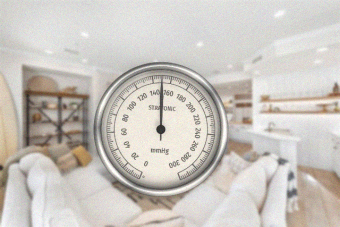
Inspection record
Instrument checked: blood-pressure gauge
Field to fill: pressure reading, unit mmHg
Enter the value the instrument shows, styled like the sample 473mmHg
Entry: 150mmHg
